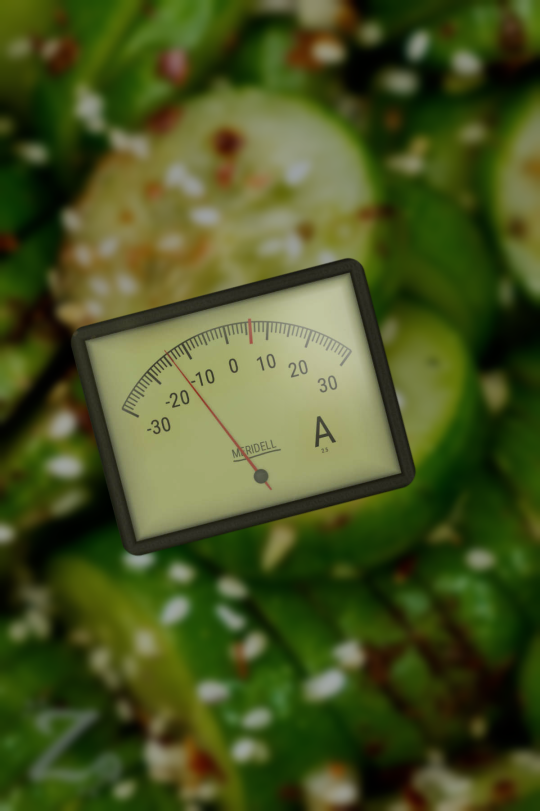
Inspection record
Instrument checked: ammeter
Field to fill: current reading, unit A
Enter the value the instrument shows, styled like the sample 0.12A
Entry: -14A
